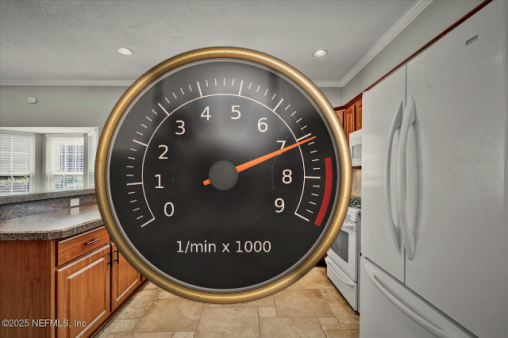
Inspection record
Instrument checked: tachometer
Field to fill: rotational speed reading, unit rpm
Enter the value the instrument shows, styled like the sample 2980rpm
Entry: 7100rpm
